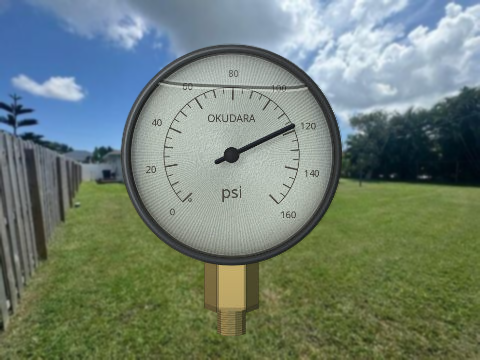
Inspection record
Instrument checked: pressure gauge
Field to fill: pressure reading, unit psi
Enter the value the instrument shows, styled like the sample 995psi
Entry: 117.5psi
